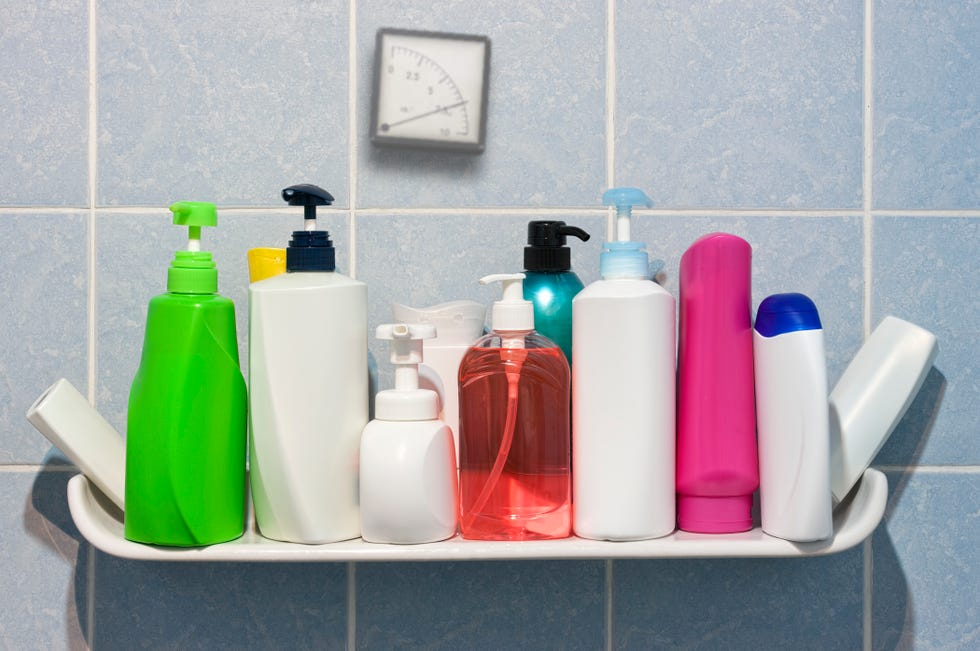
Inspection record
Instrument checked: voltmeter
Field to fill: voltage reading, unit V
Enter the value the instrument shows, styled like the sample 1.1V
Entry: 7.5V
